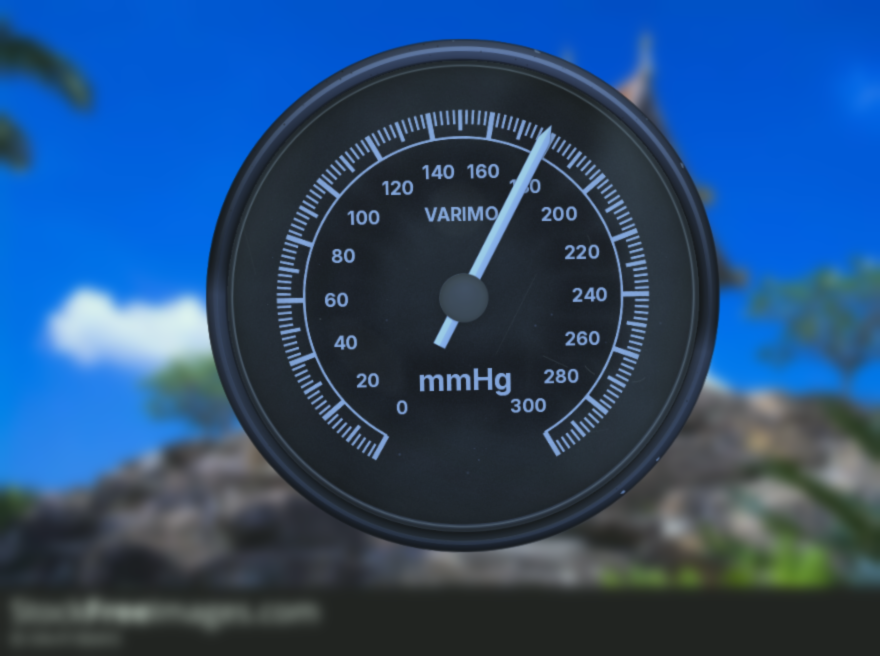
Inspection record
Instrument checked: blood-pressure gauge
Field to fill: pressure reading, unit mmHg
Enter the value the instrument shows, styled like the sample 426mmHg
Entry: 178mmHg
